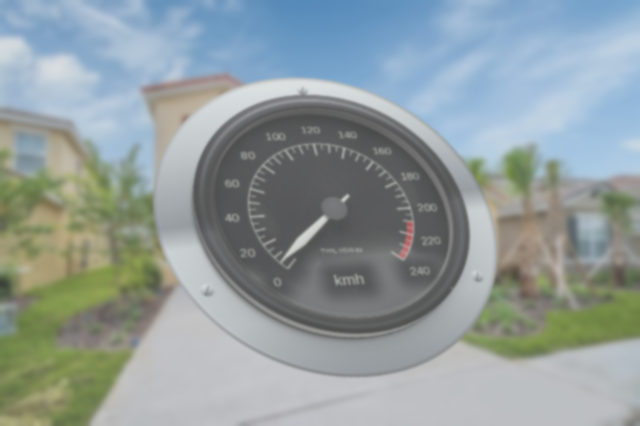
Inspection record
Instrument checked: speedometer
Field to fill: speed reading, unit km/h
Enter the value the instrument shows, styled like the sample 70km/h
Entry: 5km/h
